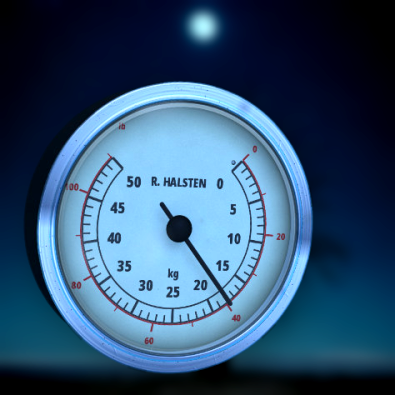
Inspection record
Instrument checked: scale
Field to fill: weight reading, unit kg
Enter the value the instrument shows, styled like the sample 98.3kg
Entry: 18kg
